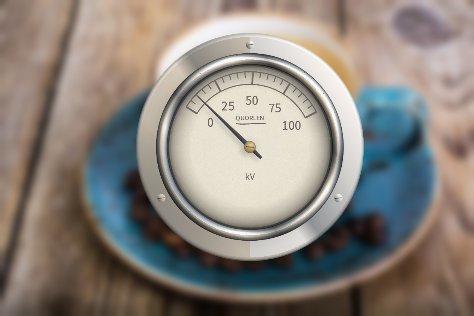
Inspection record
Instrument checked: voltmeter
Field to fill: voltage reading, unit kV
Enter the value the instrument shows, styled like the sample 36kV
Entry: 10kV
